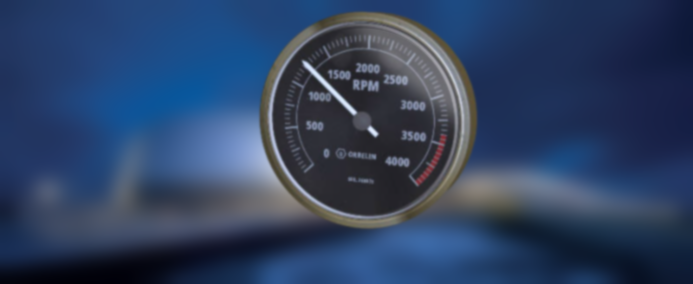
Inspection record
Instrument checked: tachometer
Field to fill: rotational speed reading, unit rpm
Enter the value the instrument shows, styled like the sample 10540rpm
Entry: 1250rpm
